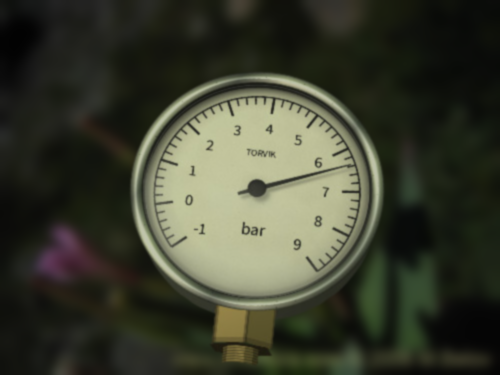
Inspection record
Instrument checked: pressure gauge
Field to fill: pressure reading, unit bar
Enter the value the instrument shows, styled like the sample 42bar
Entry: 6.4bar
